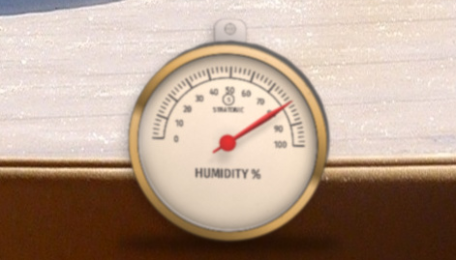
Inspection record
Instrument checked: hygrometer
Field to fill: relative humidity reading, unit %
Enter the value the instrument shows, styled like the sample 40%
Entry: 80%
